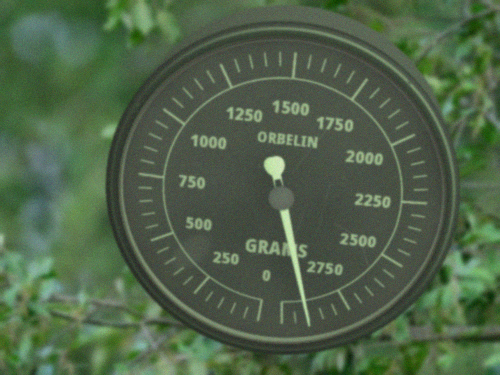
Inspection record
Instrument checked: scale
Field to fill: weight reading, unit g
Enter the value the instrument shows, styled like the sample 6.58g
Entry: 2900g
